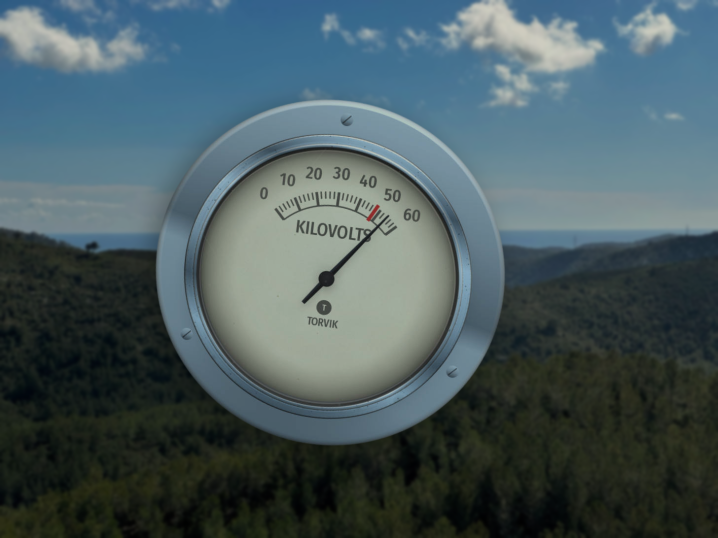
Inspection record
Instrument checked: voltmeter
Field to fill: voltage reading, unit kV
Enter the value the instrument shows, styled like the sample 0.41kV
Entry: 54kV
